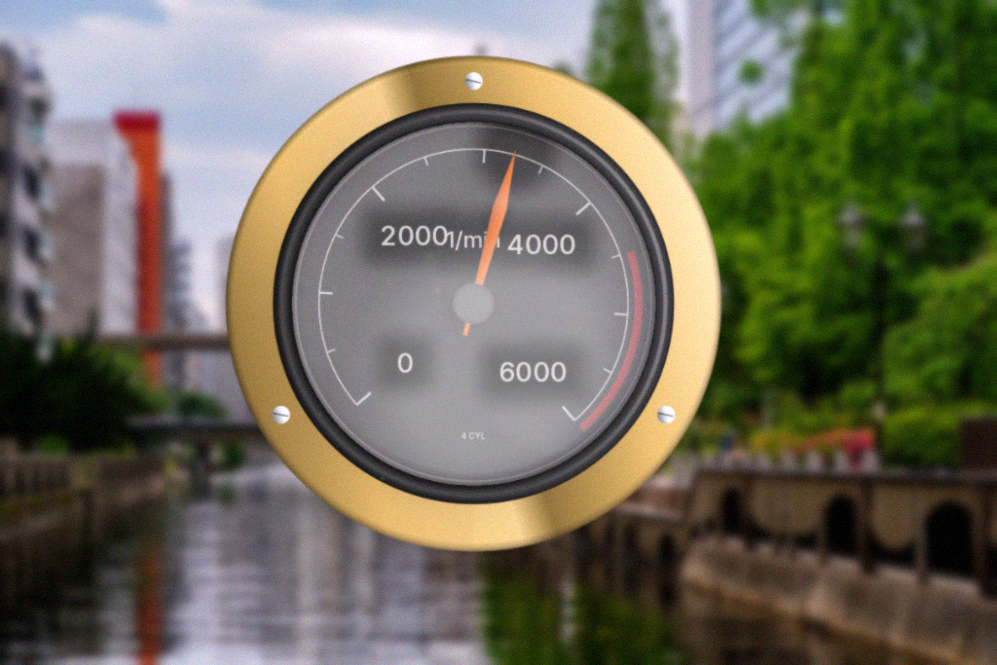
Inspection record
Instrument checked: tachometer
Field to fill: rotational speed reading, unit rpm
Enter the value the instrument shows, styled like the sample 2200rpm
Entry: 3250rpm
